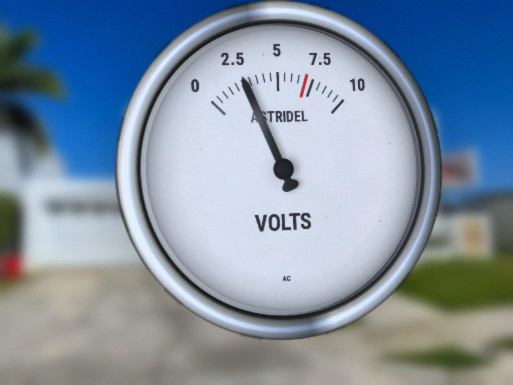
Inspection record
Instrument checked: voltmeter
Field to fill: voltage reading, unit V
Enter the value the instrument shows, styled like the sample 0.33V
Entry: 2.5V
